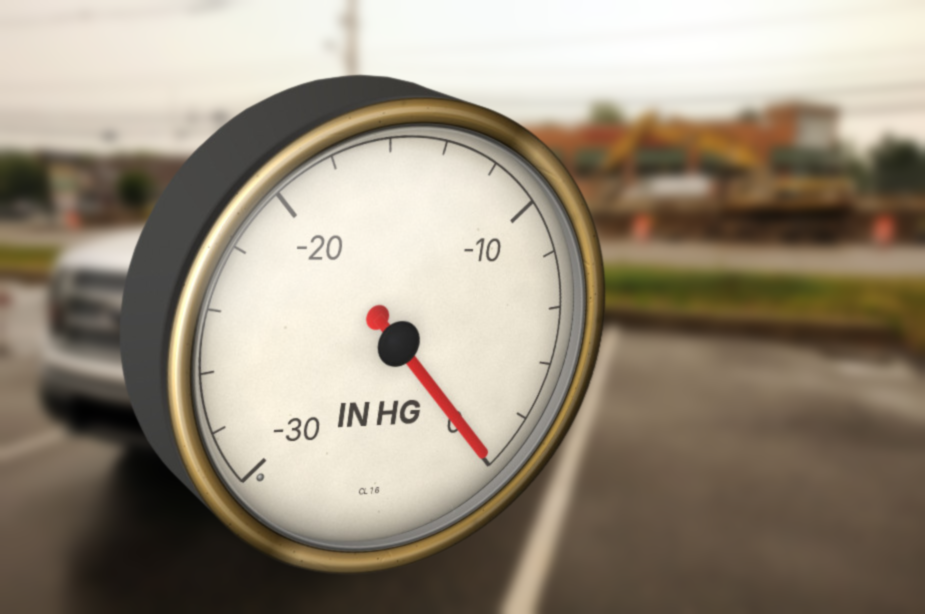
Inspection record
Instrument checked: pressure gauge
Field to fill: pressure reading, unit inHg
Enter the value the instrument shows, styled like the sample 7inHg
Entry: 0inHg
